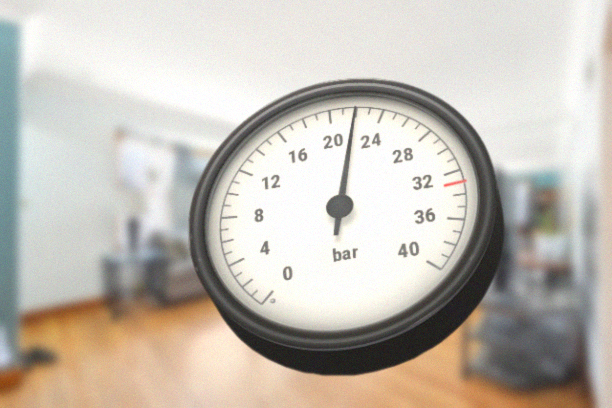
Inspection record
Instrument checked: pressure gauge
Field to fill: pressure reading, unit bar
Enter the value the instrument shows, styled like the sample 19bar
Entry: 22bar
